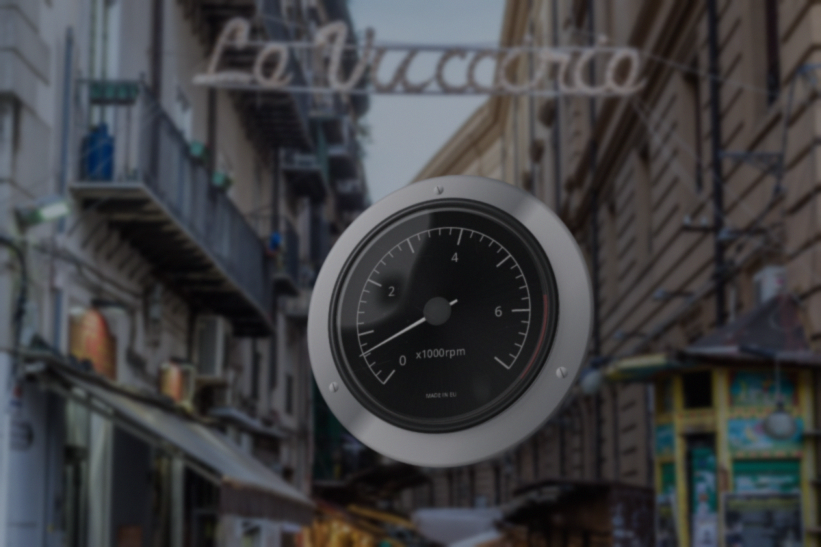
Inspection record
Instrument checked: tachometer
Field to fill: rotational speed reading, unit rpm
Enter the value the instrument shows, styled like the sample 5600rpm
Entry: 600rpm
